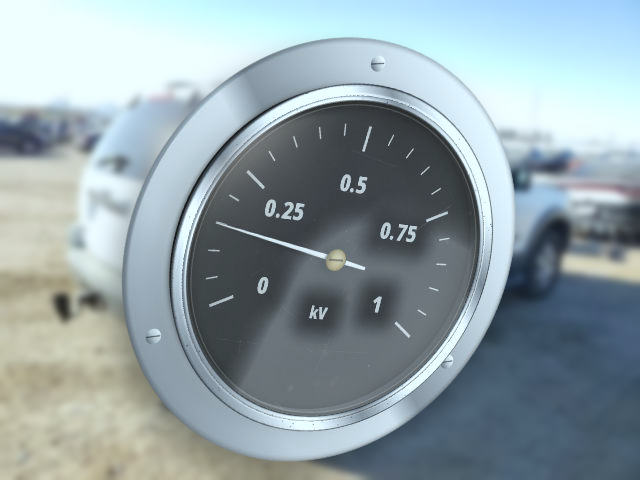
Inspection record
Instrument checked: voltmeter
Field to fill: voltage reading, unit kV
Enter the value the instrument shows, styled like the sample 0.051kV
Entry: 0.15kV
